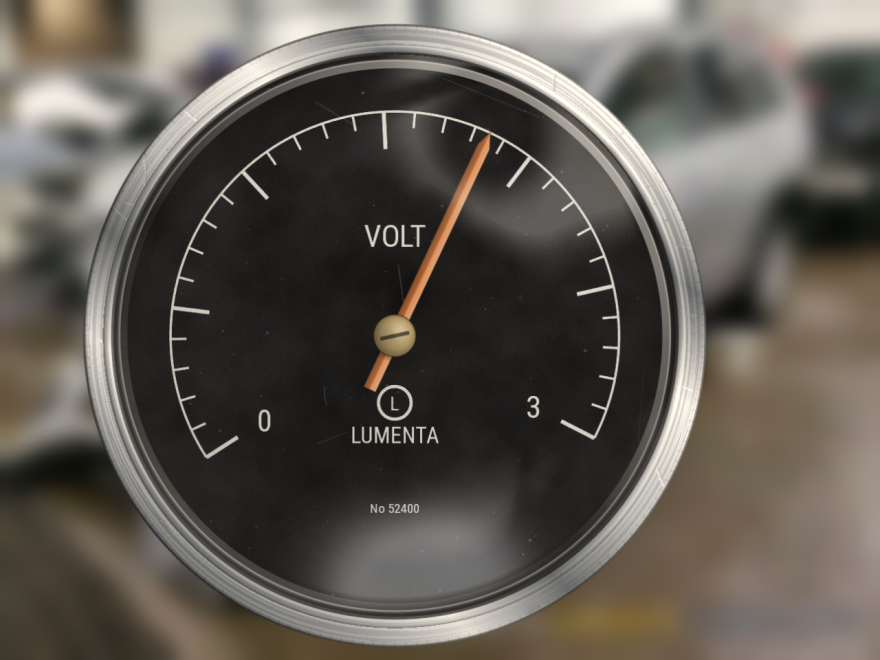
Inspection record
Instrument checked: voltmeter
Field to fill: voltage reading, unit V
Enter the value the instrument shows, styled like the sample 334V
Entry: 1.85V
